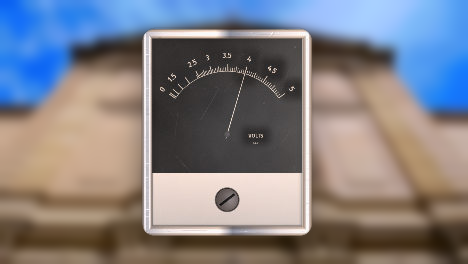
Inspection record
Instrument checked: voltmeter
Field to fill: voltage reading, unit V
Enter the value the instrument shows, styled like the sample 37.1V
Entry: 4V
